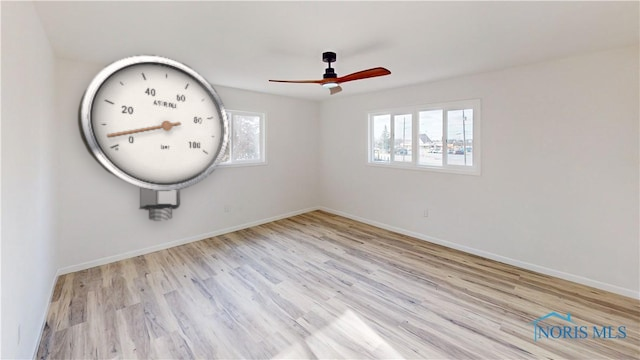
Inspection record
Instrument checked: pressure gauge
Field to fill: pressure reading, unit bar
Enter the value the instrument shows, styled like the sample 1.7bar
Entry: 5bar
